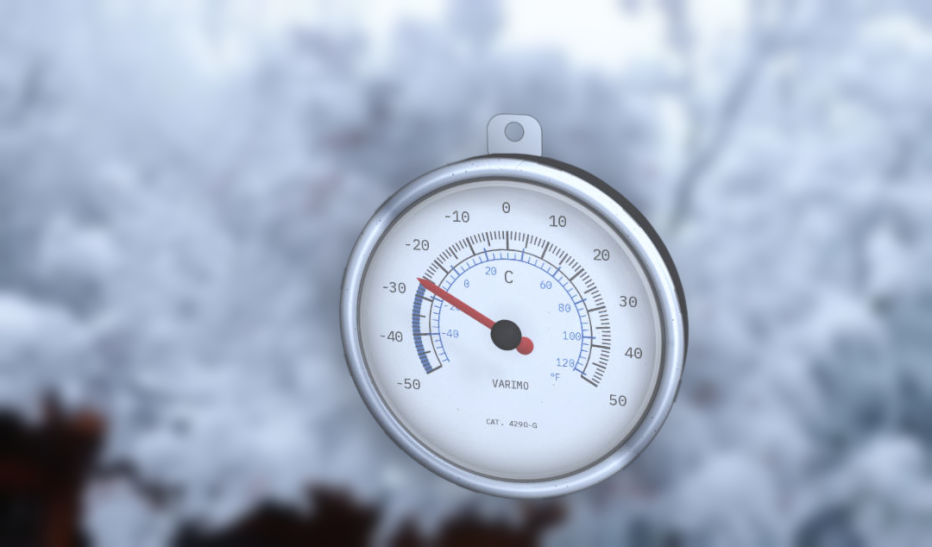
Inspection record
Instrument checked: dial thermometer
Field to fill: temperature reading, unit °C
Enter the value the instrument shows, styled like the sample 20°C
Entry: -25°C
